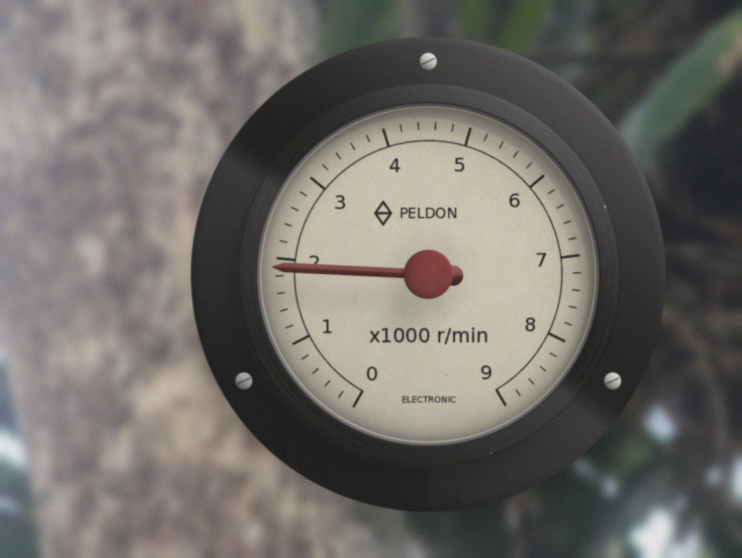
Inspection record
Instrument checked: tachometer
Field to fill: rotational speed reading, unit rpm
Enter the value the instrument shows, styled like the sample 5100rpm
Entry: 1900rpm
